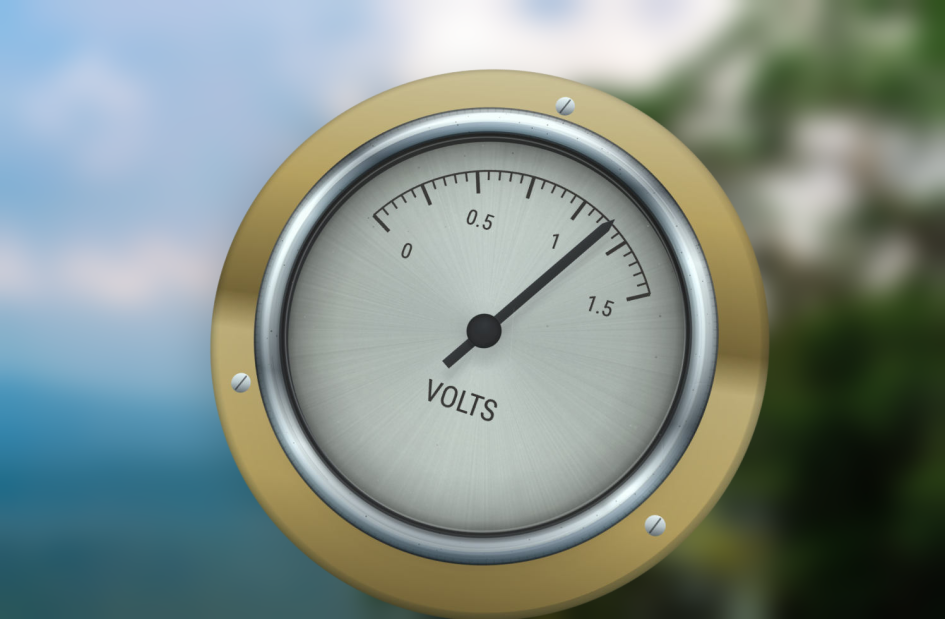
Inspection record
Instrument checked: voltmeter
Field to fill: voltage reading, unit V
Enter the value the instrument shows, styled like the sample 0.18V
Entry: 1.15V
